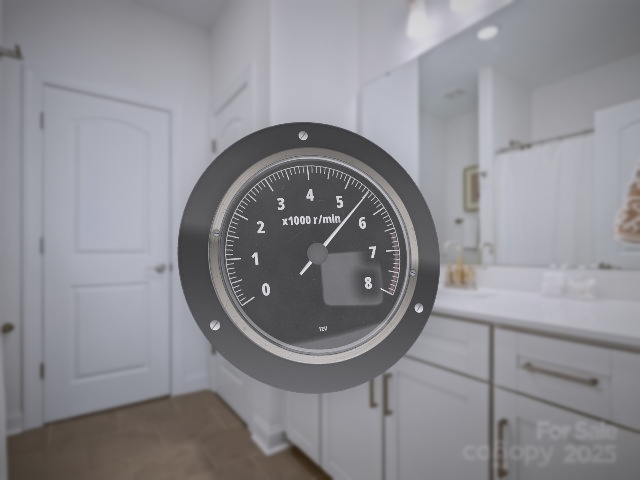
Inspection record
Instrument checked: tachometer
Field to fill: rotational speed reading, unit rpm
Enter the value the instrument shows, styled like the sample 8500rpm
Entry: 5500rpm
